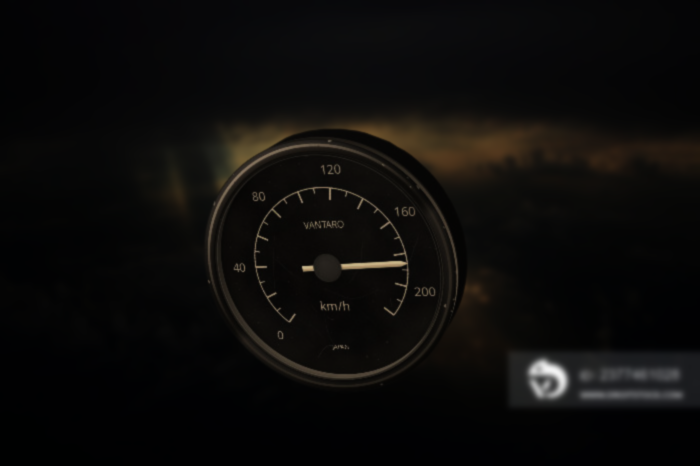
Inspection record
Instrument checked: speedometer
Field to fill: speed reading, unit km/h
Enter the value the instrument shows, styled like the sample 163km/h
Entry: 185km/h
